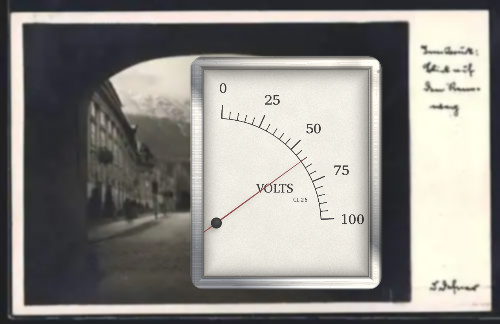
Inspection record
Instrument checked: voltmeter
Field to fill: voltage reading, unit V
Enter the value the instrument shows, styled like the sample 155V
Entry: 60V
